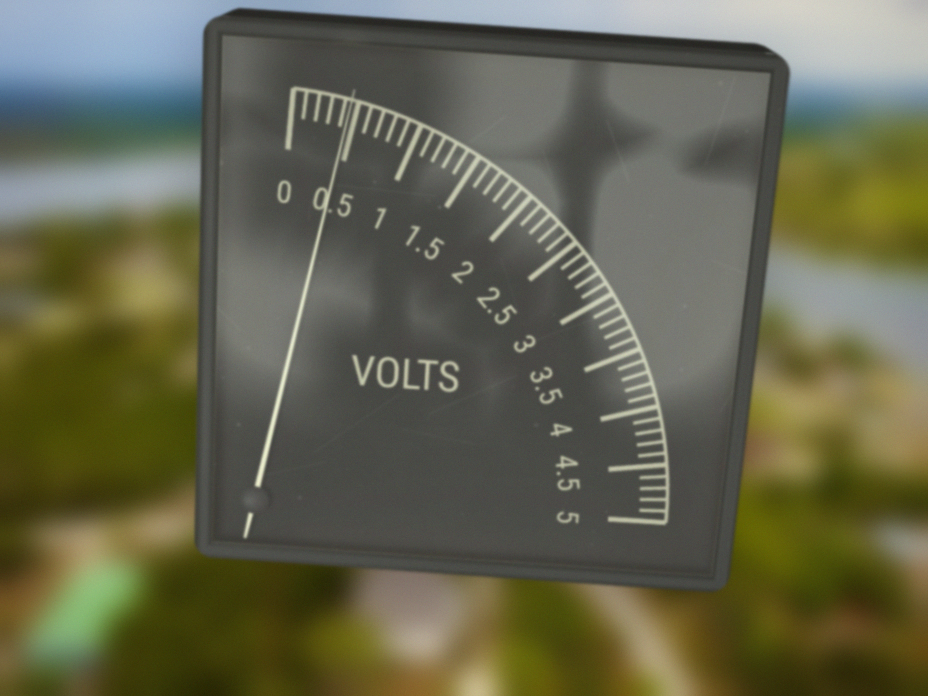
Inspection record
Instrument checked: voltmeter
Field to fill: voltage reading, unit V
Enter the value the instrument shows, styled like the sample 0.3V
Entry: 0.45V
